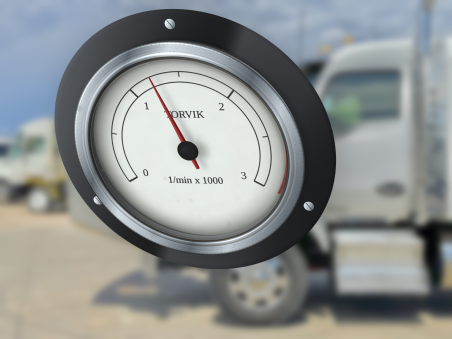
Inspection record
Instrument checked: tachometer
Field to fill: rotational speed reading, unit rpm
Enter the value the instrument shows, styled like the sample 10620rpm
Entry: 1250rpm
